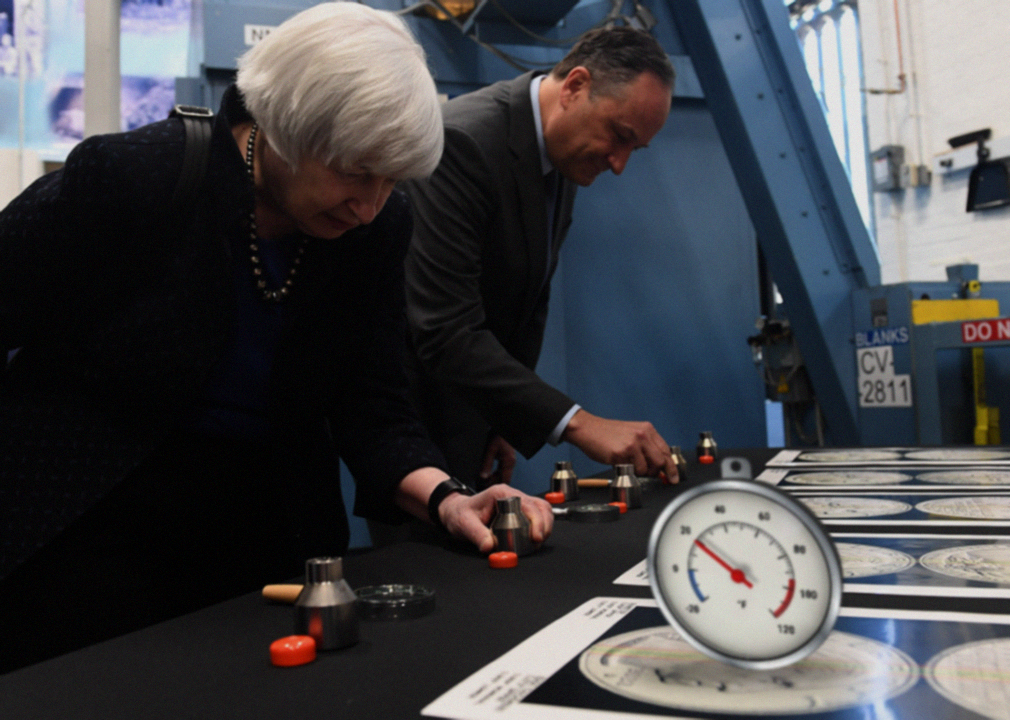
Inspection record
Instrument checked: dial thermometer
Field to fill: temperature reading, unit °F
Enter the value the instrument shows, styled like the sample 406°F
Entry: 20°F
